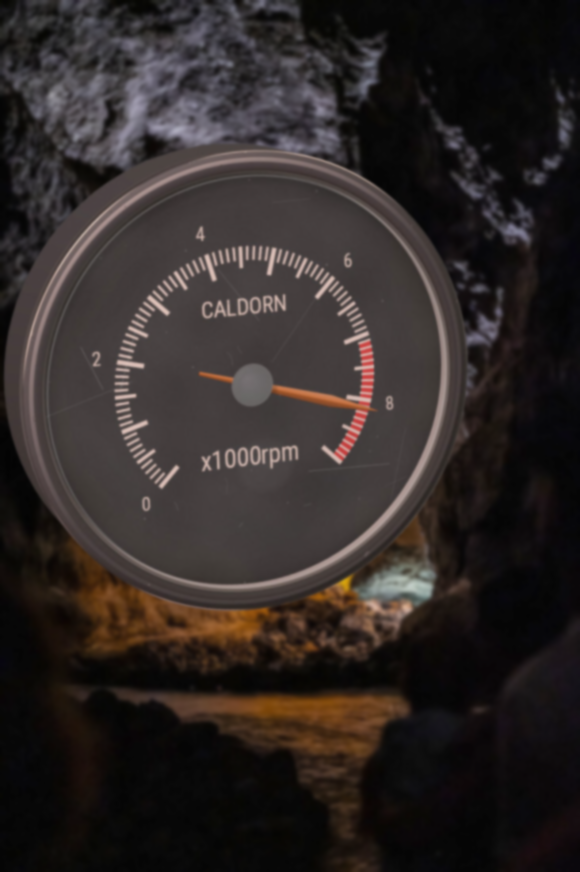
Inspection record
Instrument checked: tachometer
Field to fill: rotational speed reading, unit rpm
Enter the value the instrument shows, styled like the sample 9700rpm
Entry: 8100rpm
